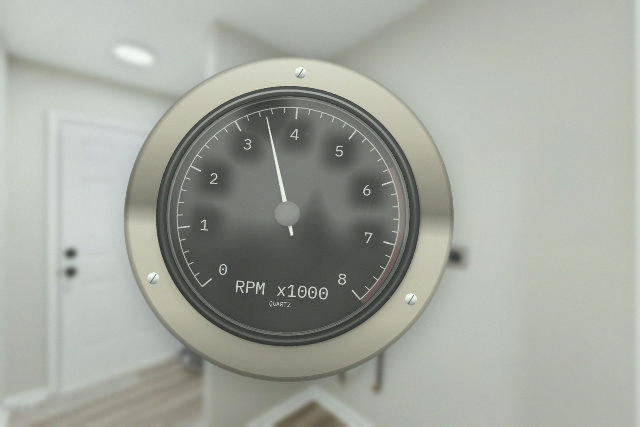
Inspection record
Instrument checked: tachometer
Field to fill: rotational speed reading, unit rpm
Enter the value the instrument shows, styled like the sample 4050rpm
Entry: 3500rpm
